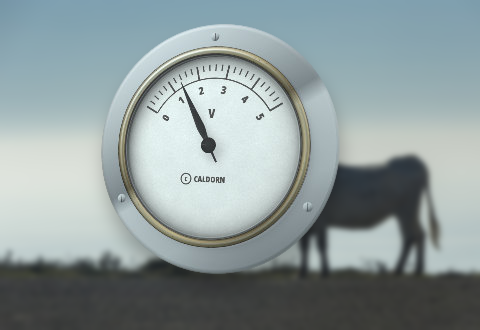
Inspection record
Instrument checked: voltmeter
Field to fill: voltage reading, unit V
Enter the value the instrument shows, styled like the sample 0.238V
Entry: 1.4V
